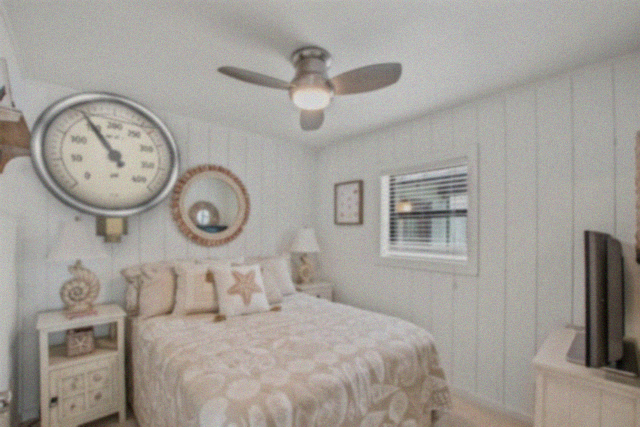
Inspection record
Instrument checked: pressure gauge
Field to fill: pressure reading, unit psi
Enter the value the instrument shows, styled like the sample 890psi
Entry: 150psi
